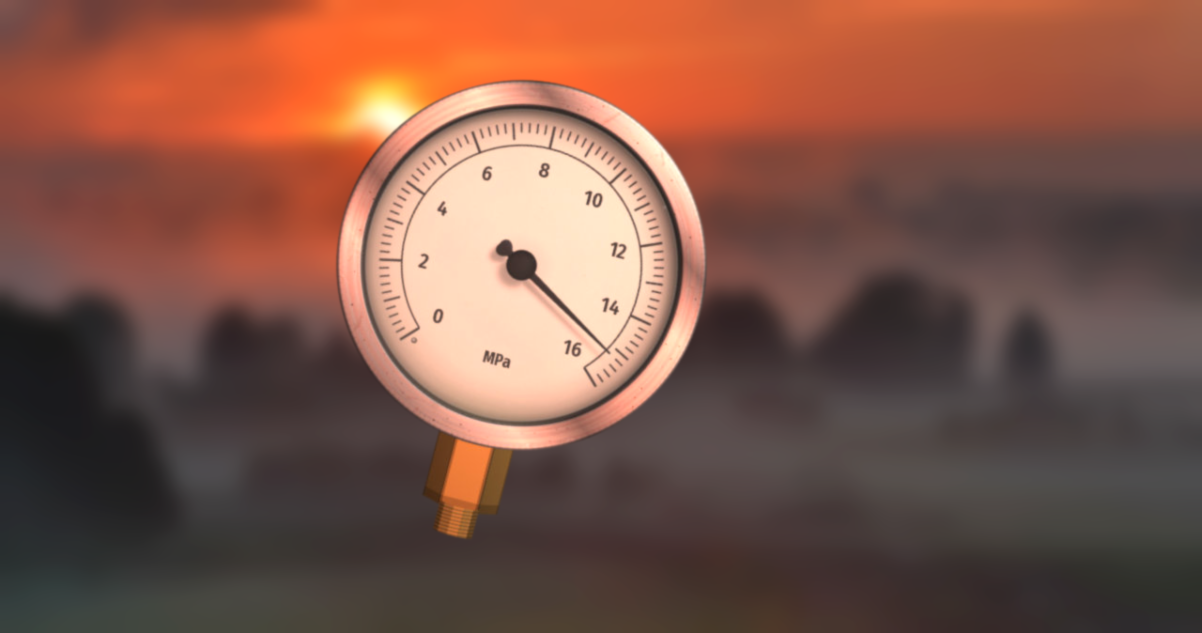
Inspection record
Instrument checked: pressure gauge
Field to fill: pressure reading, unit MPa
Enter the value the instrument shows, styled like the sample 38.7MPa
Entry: 15.2MPa
